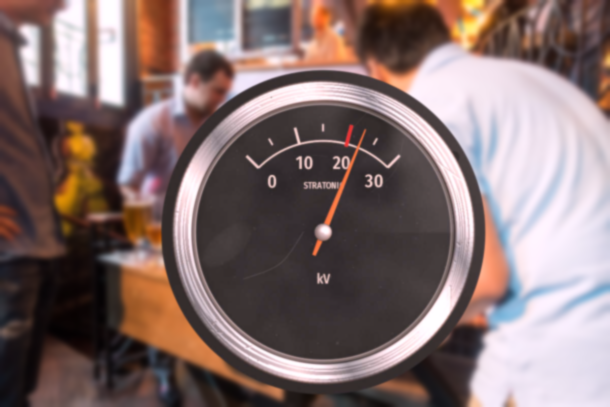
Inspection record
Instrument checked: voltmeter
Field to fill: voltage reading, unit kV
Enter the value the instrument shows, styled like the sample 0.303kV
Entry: 22.5kV
